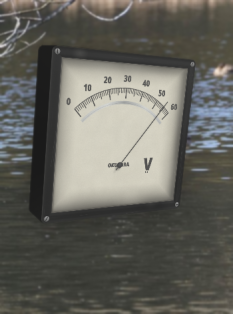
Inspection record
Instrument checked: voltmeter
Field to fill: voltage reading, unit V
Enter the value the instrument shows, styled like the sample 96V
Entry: 55V
